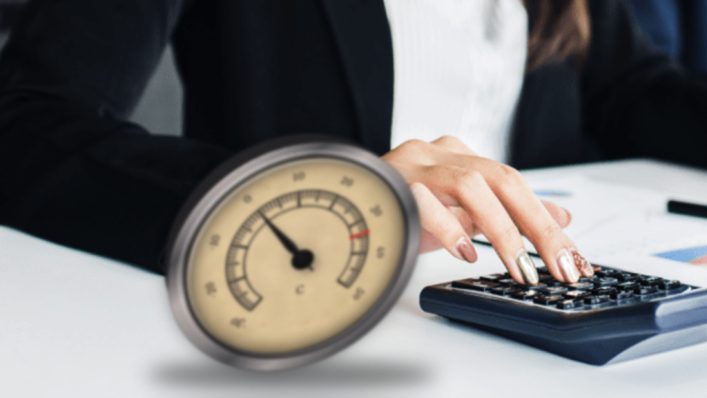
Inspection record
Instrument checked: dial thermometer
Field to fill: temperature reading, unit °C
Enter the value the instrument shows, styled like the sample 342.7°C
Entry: 0°C
